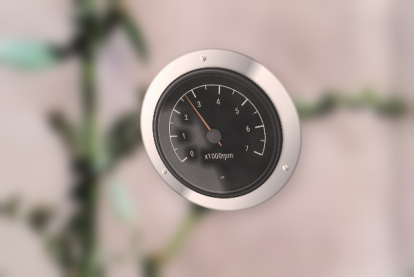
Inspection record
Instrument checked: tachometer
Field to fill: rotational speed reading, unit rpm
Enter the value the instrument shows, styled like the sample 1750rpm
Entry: 2750rpm
